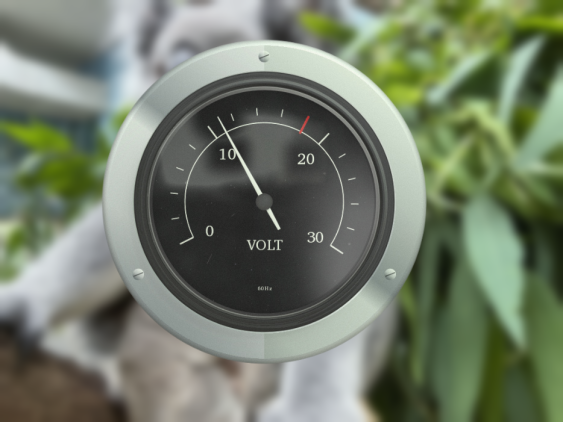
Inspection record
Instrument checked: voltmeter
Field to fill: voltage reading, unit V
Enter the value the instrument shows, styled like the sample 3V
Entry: 11V
